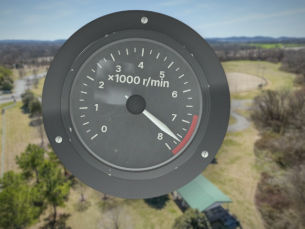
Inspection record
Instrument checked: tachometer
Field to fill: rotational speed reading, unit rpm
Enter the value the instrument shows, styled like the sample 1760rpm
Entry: 7625rpm
